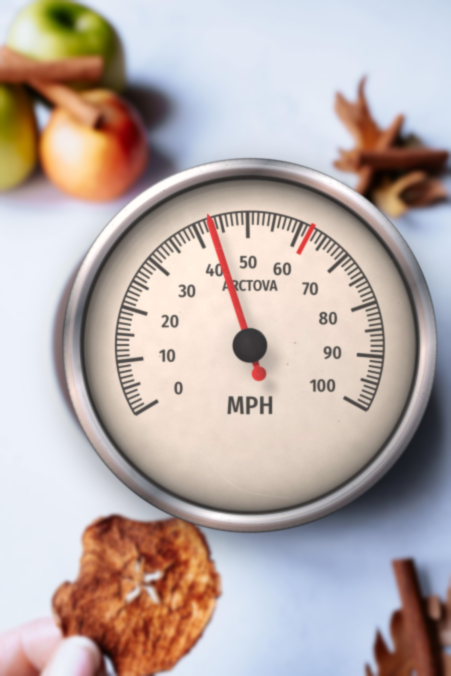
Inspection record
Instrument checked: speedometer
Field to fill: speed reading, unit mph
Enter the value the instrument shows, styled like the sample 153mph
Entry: 43mph
